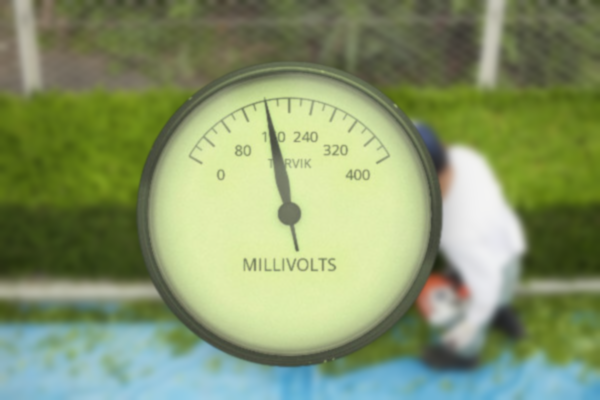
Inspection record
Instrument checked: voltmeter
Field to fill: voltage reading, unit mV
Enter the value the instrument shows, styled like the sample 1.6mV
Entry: 160mV
